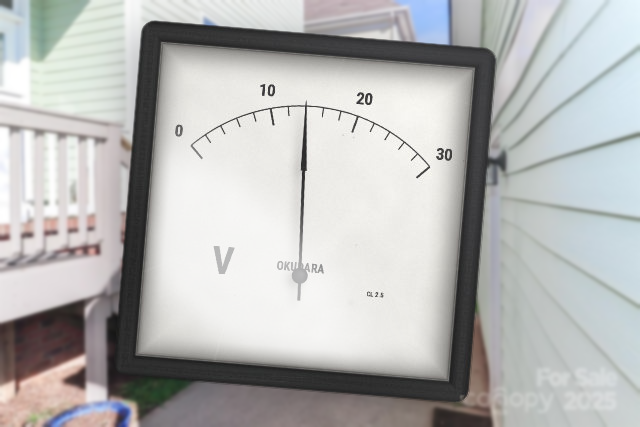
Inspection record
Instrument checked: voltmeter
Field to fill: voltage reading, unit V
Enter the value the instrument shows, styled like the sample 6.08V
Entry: 14V
